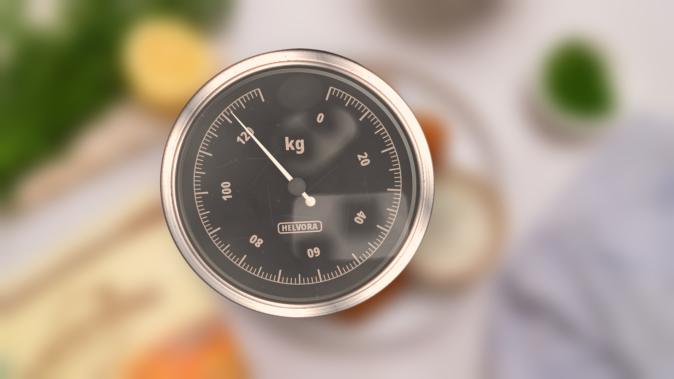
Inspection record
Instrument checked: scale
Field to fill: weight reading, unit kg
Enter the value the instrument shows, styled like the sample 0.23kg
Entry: 122kg
